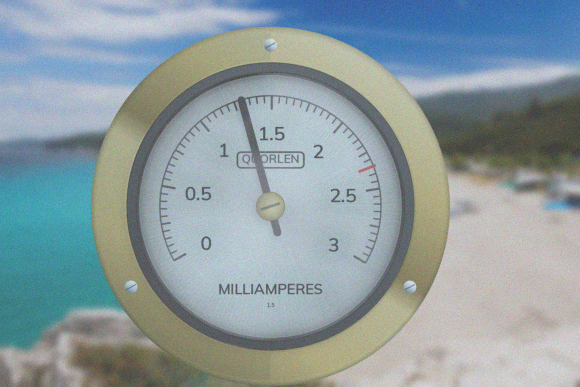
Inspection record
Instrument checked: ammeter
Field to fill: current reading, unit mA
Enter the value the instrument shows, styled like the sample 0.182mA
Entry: 1.3mA
